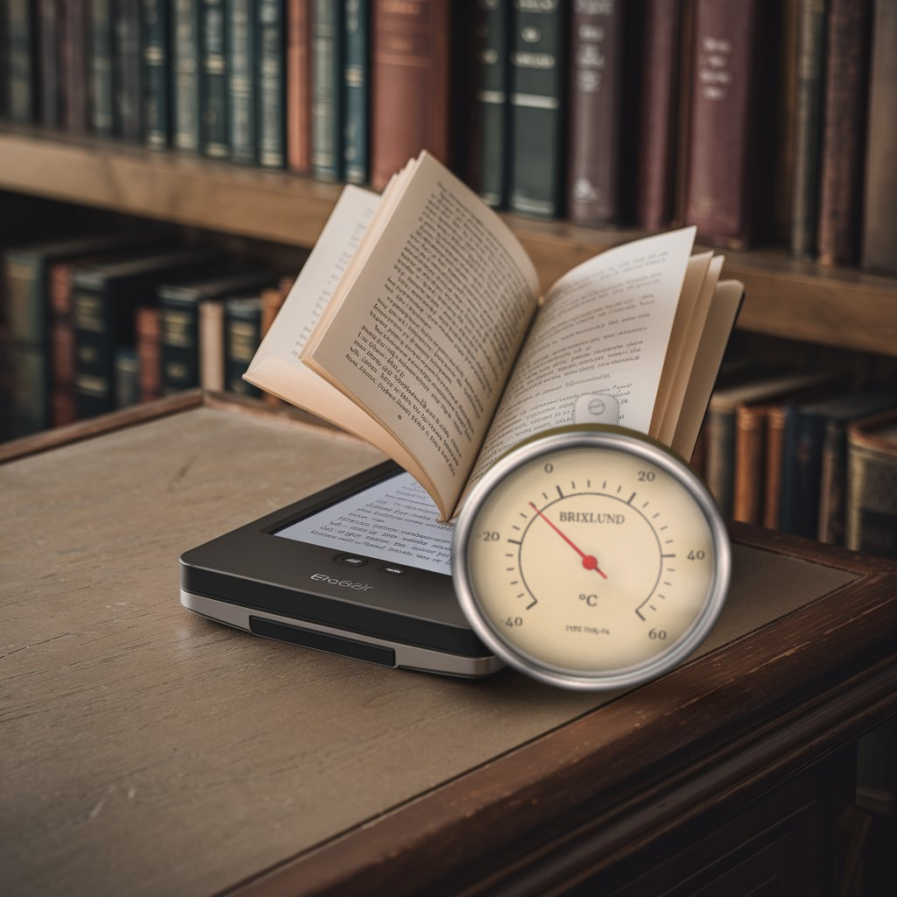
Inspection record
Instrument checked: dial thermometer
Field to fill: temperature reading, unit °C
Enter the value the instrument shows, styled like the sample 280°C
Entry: -8°C
